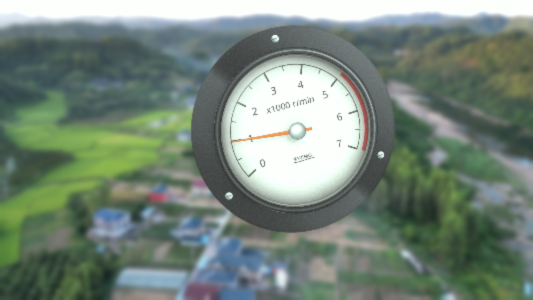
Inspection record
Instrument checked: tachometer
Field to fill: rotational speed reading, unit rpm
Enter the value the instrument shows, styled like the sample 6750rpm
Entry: 1000rpm
